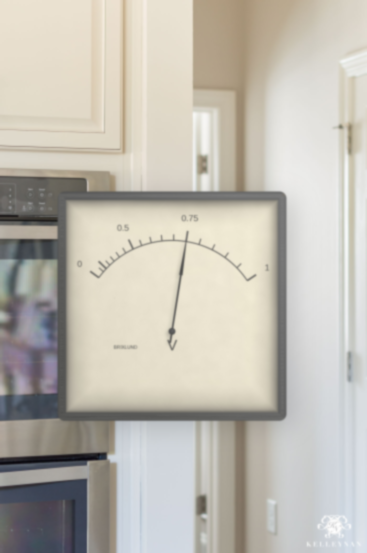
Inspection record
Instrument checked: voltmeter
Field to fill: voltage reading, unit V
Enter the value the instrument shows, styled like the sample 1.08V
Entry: 0.75V
